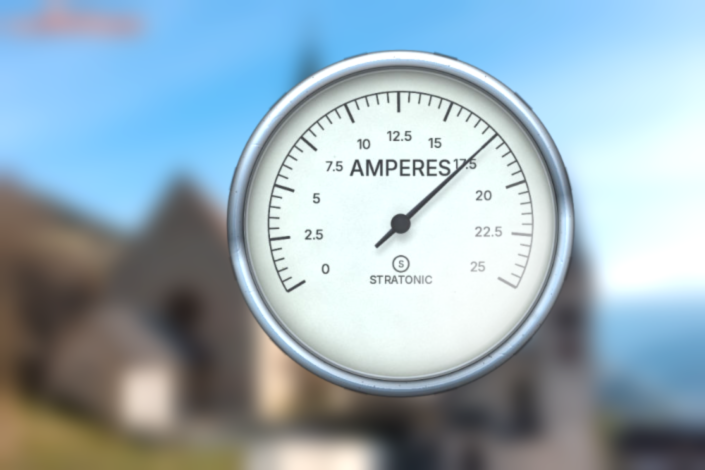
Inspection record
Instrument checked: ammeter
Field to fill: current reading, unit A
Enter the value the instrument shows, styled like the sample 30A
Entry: 17.5A
